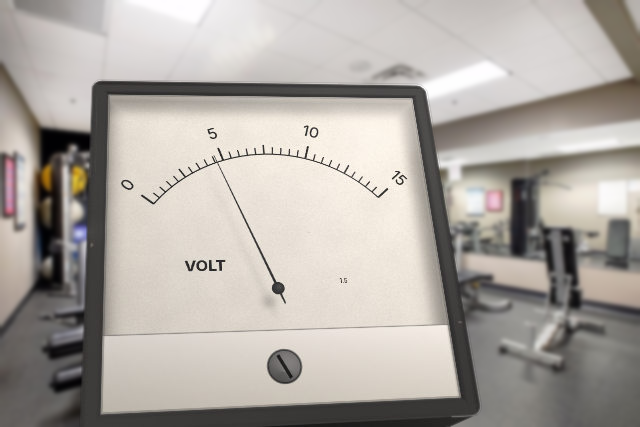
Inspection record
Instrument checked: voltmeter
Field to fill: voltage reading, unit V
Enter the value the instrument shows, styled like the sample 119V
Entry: 4.5V
